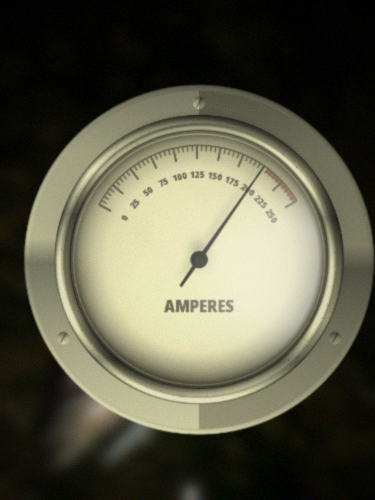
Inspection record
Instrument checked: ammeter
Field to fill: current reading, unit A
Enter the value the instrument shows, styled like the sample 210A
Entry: 200A
